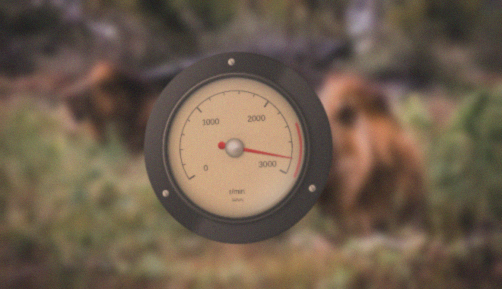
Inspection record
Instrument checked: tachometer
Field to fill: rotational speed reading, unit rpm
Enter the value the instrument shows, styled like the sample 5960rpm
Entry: 2800rpm
